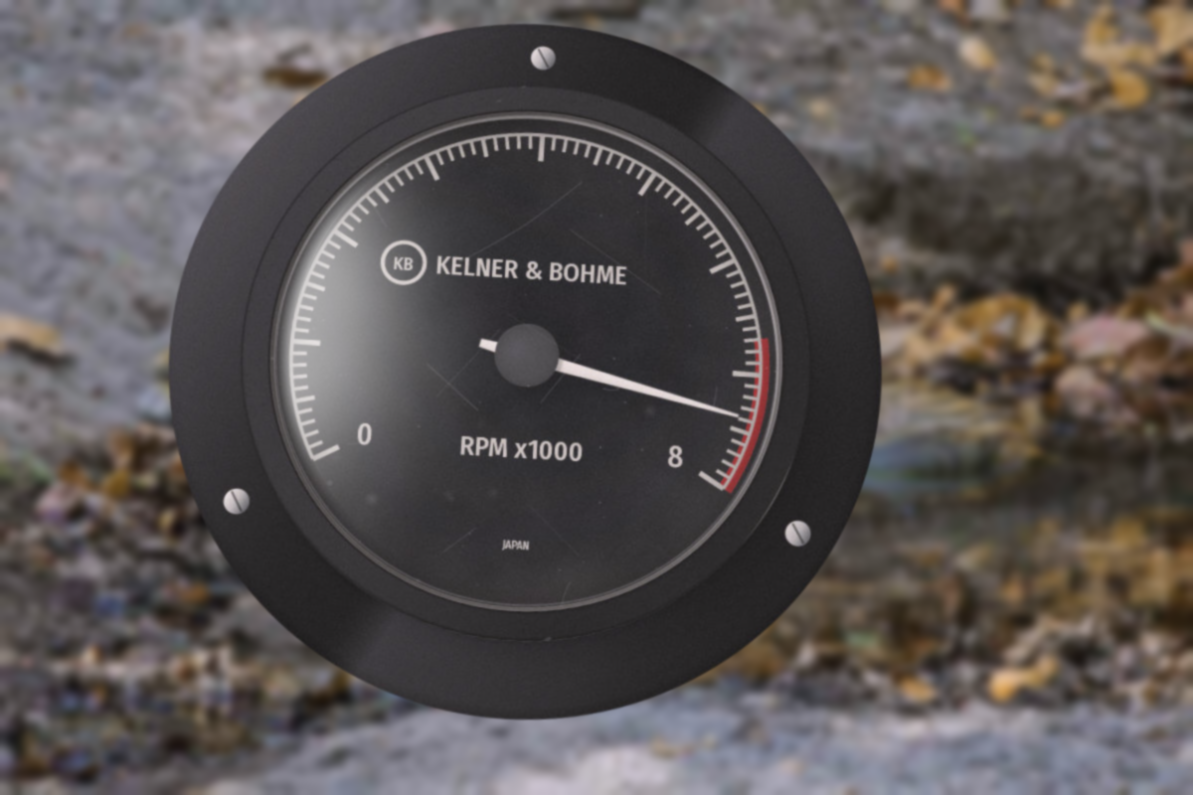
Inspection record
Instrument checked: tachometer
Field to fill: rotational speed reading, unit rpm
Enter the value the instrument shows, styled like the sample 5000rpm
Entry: 7400rpm
